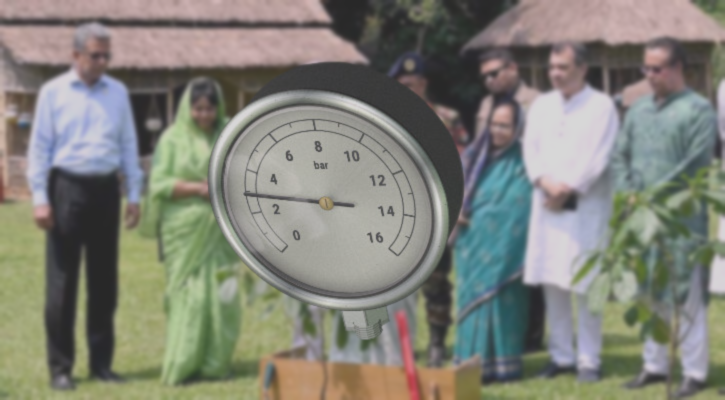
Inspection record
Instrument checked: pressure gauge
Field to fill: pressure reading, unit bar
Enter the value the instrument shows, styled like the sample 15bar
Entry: 3bar
